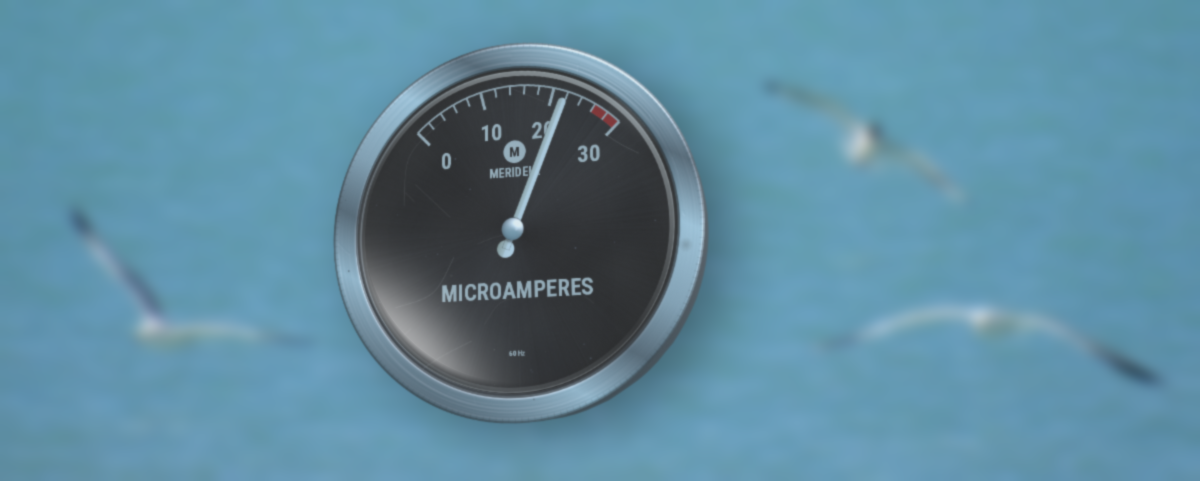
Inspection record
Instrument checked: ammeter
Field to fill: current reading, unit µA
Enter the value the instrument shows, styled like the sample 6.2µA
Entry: 22µA
